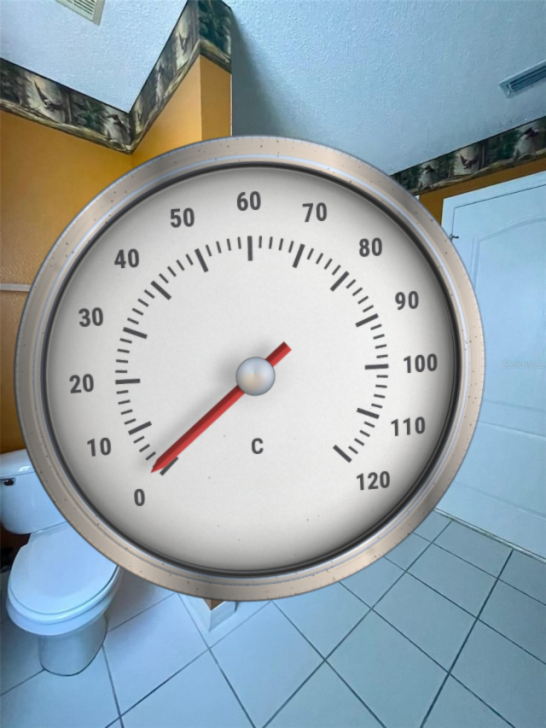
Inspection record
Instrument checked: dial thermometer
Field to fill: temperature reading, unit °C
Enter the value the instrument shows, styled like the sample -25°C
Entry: 2°C
